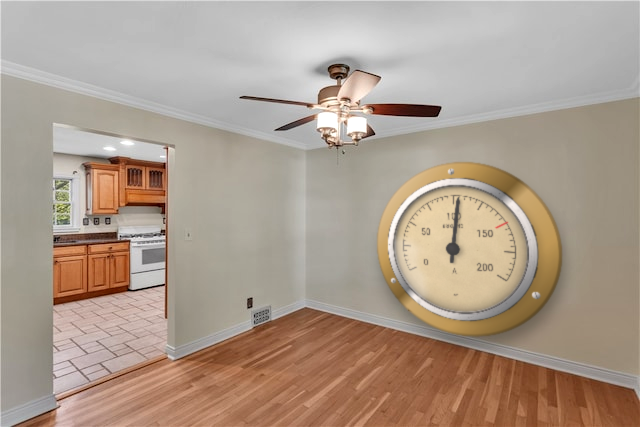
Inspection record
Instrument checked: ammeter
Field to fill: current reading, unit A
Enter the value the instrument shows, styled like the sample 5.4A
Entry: 105A
